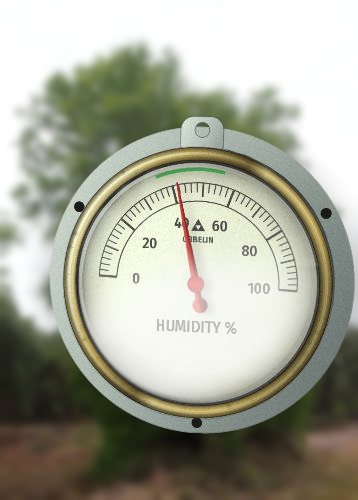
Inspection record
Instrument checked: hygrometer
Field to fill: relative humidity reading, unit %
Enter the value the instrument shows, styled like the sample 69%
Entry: 42%
